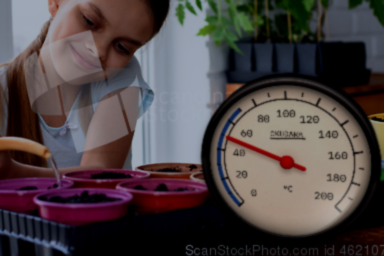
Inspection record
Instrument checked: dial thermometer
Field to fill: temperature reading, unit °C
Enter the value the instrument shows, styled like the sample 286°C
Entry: 50°C
